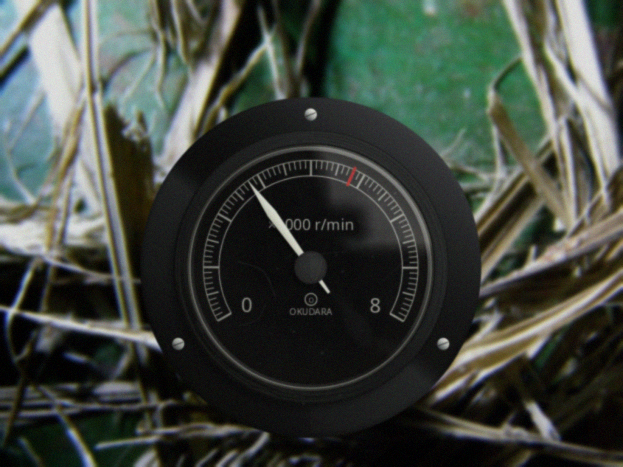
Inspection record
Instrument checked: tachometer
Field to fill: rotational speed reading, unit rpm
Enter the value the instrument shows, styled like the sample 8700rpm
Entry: 2800rpm
